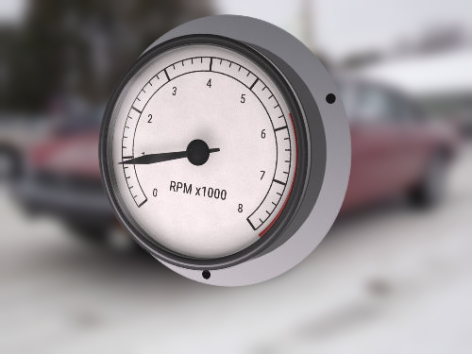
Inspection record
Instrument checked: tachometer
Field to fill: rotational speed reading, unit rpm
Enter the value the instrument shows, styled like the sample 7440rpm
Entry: 900rpm
